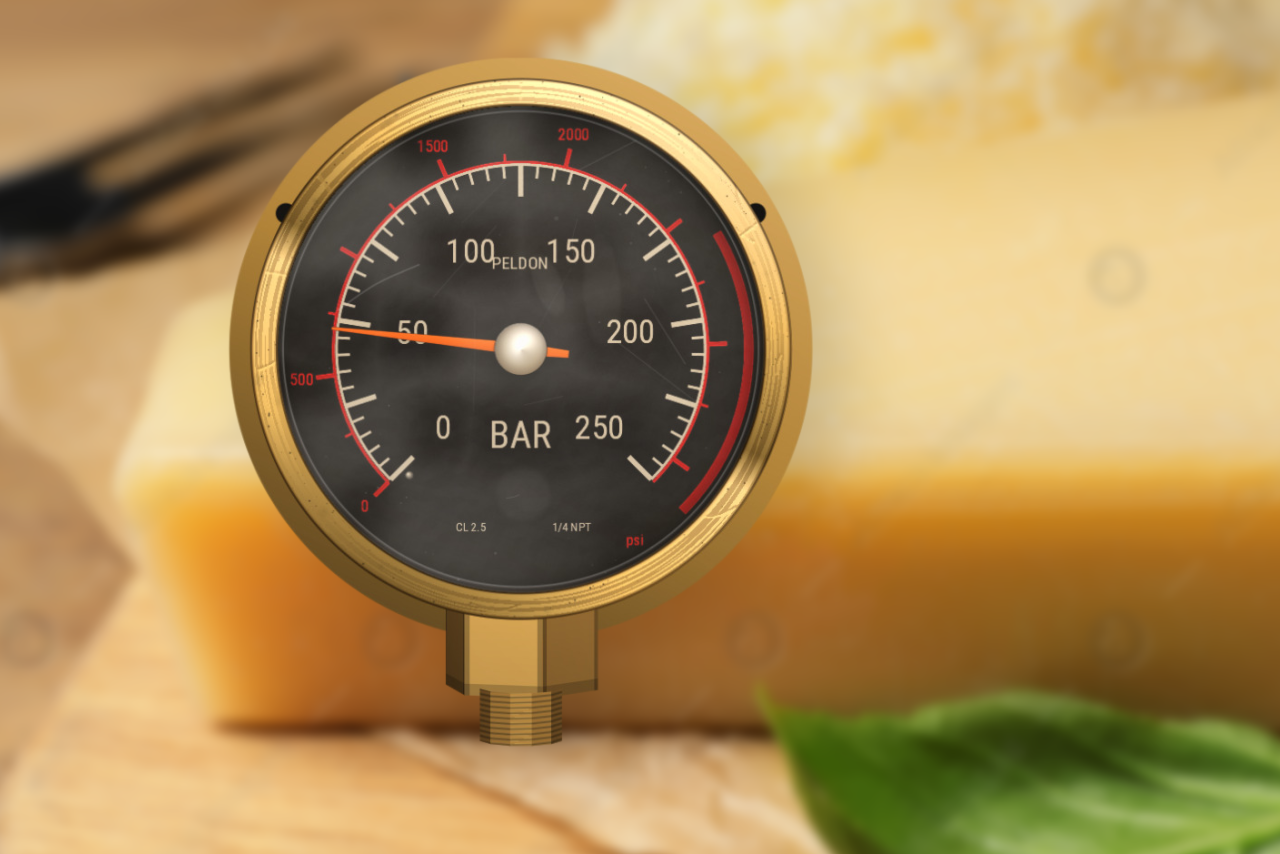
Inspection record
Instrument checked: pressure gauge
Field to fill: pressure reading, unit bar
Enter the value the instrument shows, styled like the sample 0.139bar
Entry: 47.5bar
